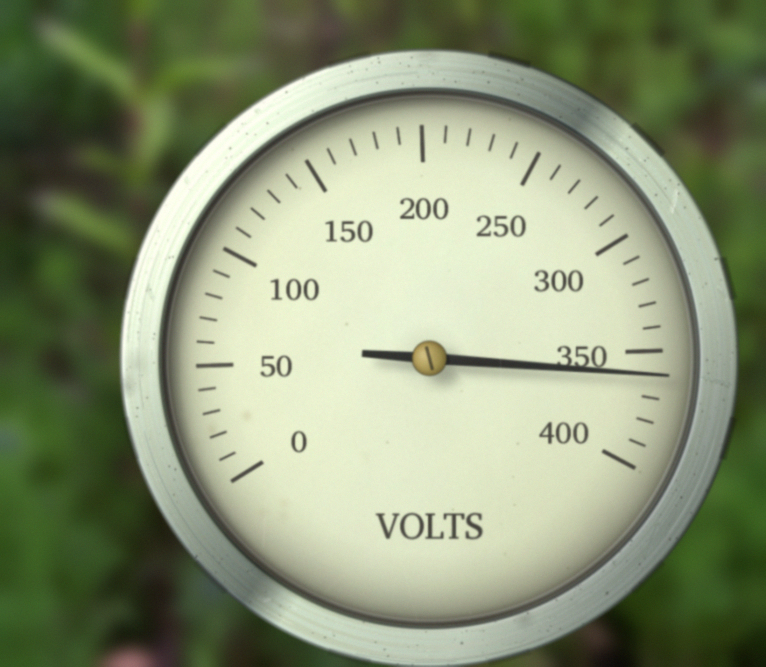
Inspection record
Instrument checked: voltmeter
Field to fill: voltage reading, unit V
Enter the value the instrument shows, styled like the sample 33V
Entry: 360V
